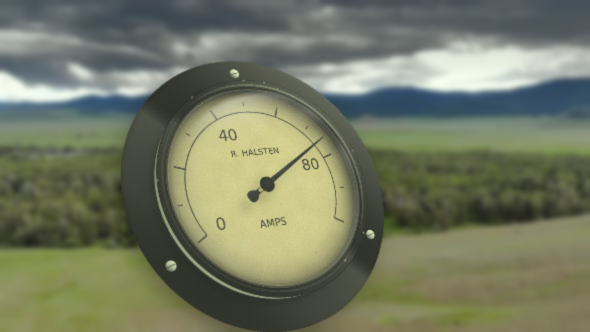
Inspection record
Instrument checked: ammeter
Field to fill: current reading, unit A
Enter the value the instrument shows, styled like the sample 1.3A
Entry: 75A
